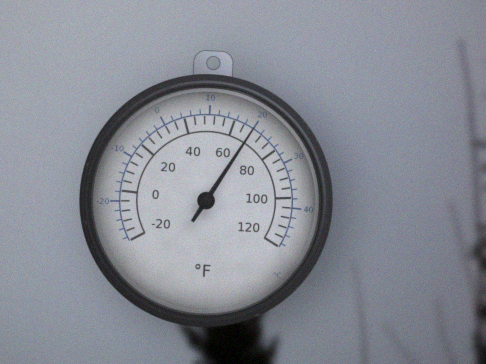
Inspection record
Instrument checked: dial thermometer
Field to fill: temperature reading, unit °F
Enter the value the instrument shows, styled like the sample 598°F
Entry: 68°F
